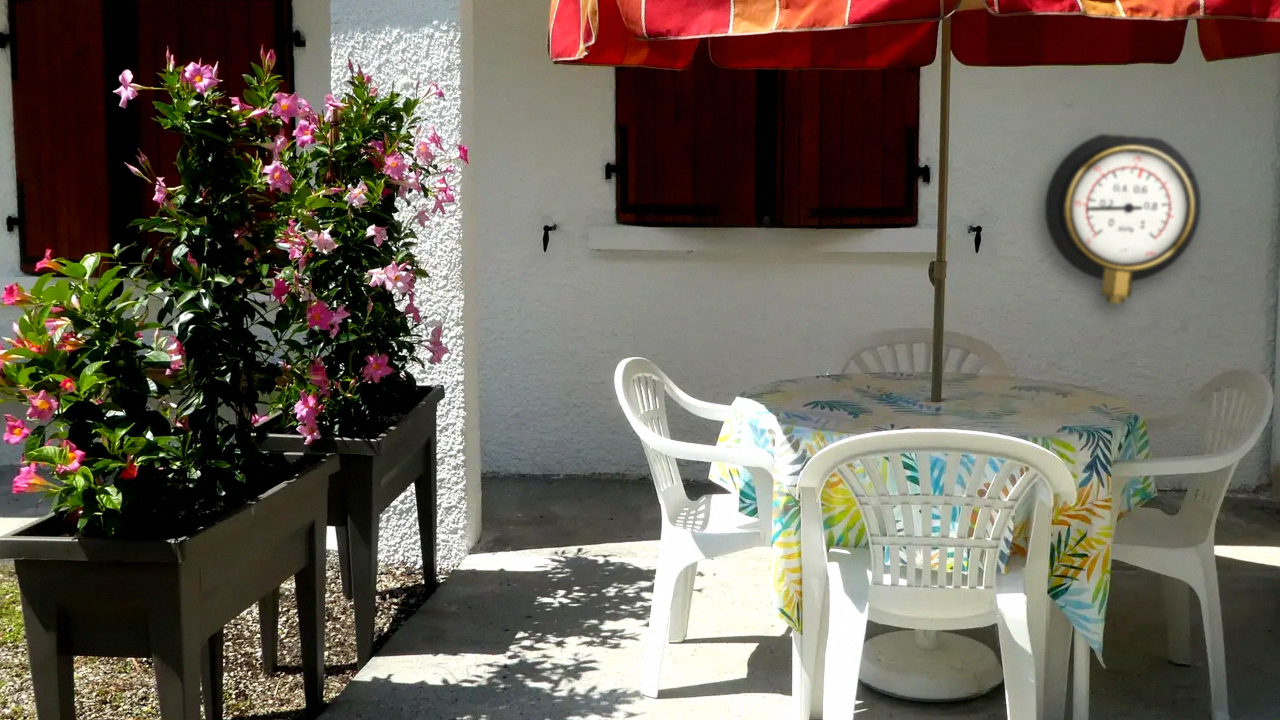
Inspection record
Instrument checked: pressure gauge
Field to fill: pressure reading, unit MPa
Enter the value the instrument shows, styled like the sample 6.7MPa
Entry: 0.15MPa
